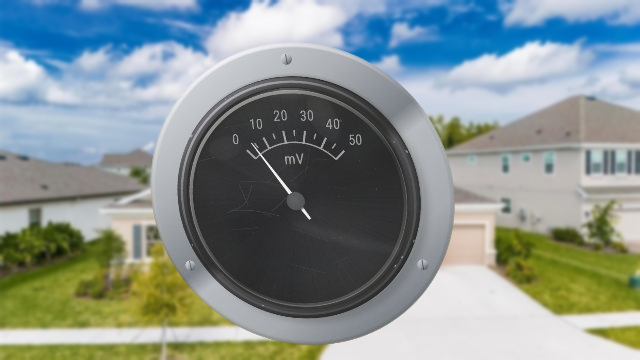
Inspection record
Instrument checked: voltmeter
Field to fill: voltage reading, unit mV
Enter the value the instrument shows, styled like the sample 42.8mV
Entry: 5mV
